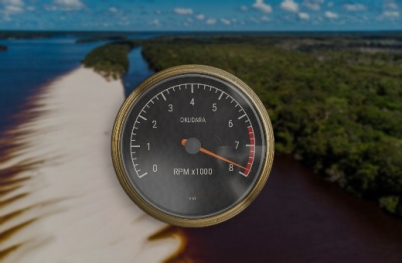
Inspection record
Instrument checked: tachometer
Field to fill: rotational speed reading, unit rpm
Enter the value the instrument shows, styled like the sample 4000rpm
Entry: 7800rpm
